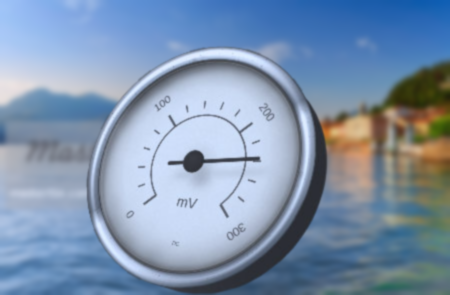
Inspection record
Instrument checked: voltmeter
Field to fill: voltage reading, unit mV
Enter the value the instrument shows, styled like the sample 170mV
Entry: 240mV
